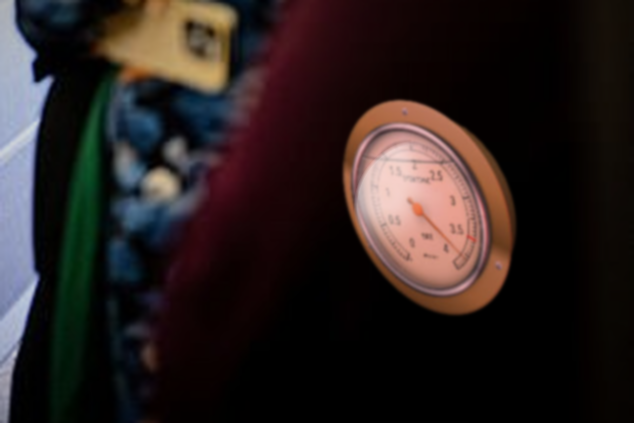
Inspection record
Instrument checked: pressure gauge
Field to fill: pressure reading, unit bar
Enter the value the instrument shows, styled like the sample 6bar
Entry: 3.75bar
